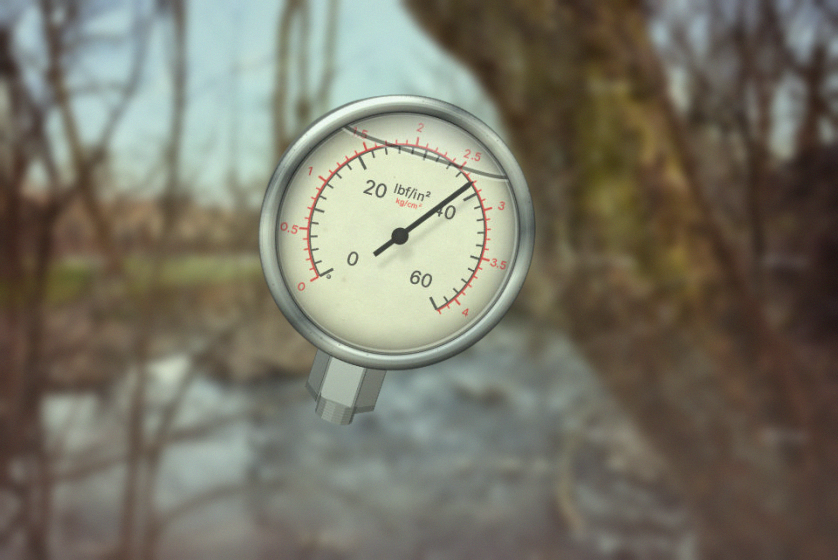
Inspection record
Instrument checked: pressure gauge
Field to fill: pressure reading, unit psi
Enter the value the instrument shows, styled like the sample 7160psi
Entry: 38psi
